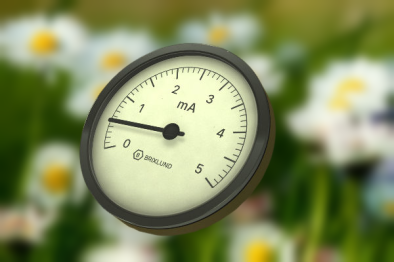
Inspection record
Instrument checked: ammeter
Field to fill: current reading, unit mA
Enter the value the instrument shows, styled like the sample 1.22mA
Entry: 0.5mA
